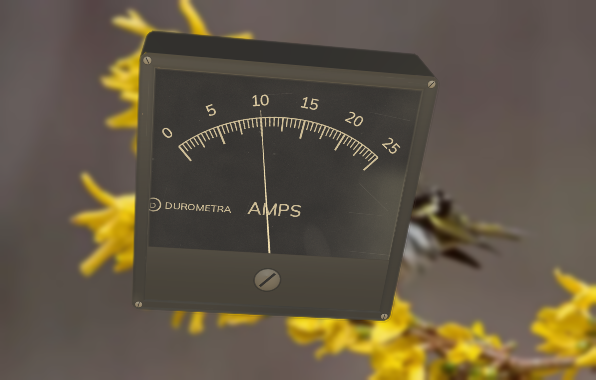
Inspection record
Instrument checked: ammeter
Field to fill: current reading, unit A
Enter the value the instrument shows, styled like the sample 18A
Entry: 10A
